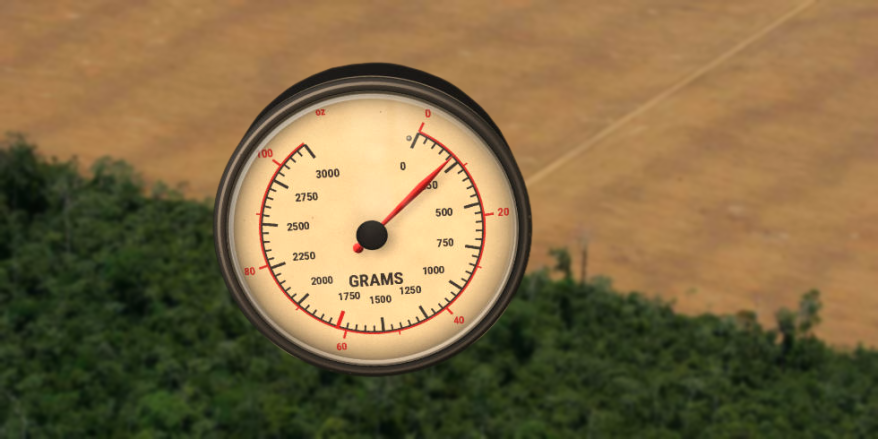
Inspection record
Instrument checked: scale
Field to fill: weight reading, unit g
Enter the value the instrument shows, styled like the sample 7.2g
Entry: 200g
